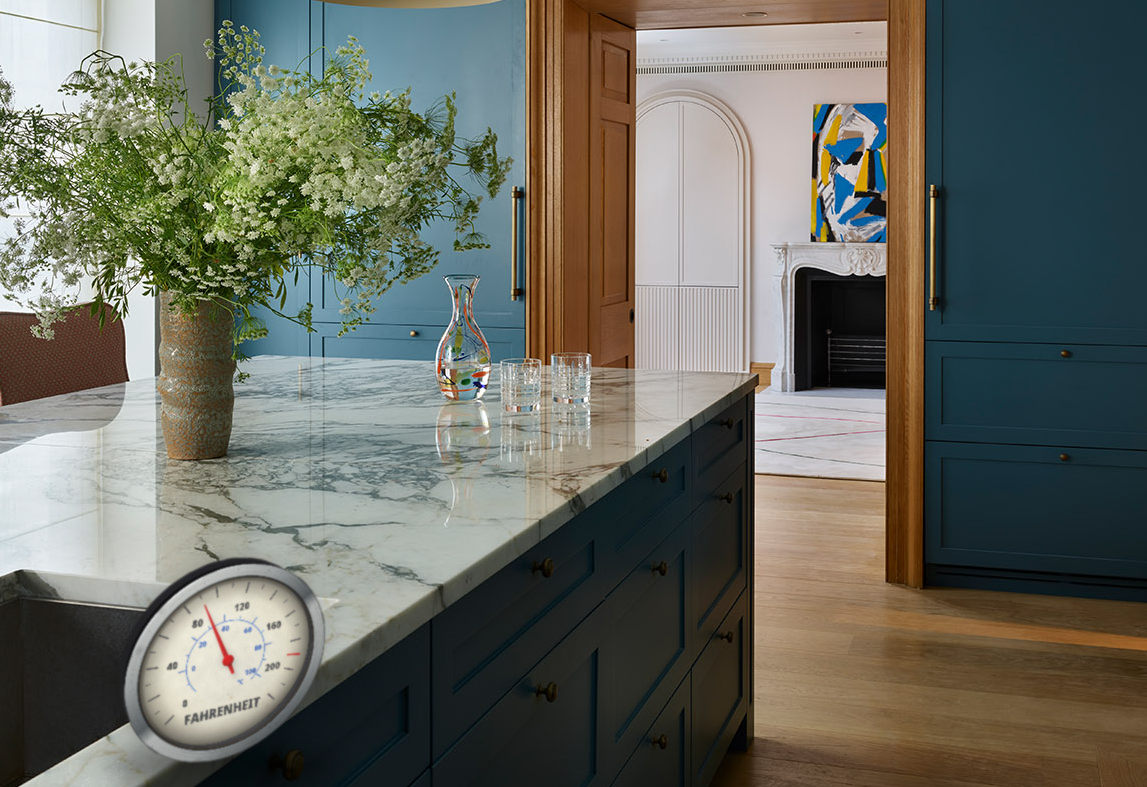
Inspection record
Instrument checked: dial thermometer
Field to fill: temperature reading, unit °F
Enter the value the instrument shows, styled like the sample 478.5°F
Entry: 90°F
